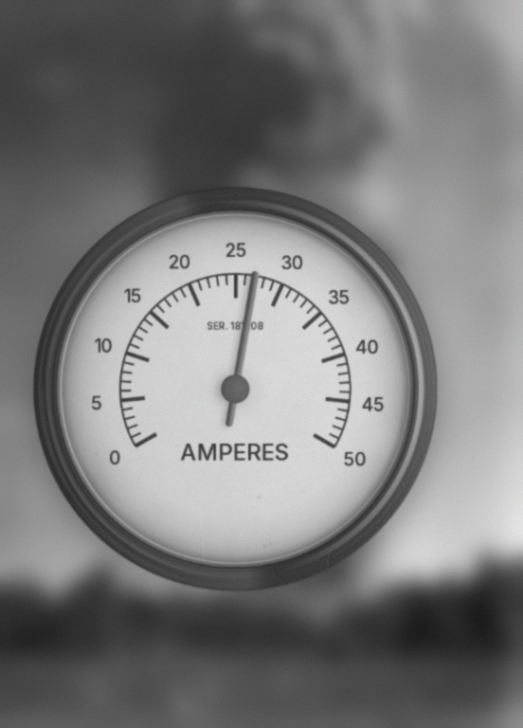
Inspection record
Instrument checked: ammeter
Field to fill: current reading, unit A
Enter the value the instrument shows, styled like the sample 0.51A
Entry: 27A
